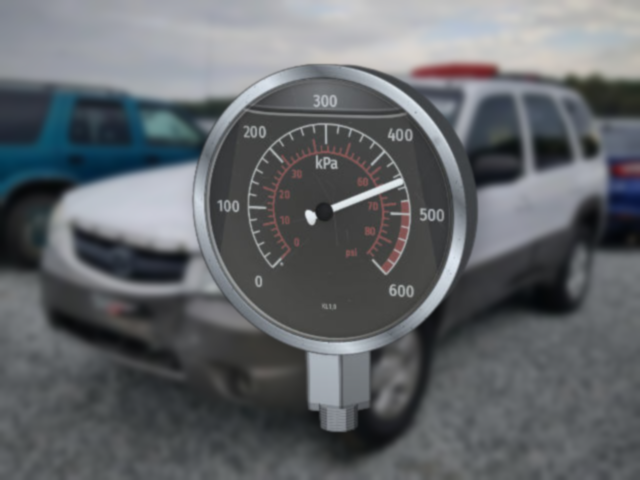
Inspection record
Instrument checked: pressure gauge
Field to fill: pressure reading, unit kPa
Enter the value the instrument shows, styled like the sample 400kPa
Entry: 450kPa
